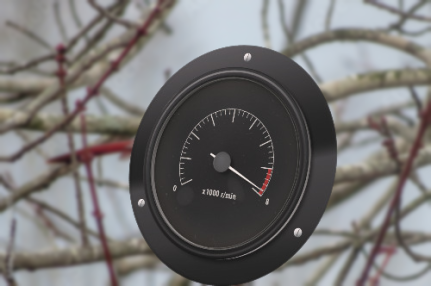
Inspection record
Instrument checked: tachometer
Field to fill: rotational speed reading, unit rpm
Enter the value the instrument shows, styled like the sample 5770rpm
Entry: 7800rpm
